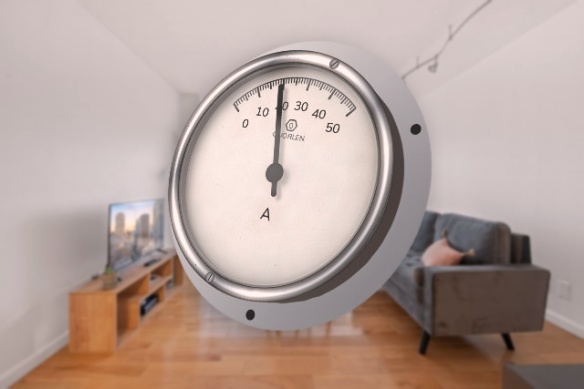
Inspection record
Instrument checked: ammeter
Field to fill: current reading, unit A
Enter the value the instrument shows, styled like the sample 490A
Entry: 20A
